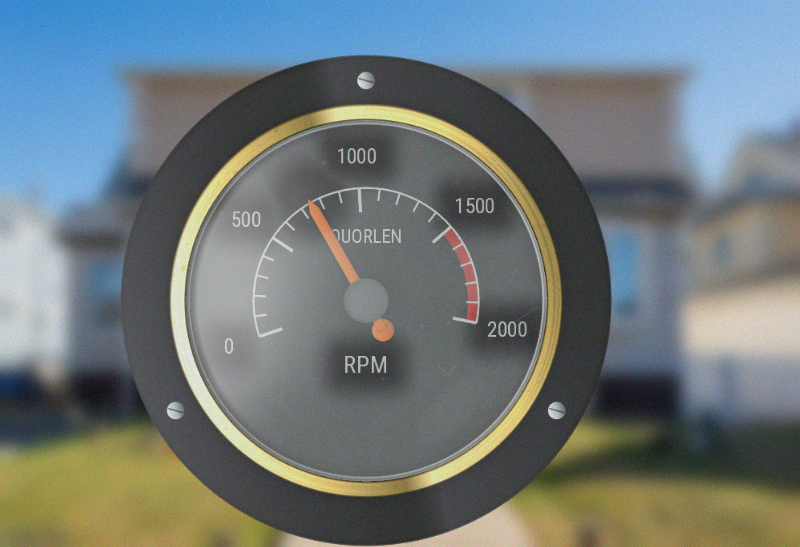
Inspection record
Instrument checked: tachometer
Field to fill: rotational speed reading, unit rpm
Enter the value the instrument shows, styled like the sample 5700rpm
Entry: 750rpm
